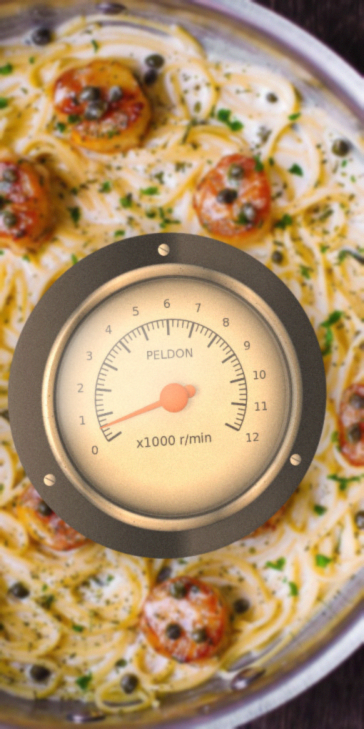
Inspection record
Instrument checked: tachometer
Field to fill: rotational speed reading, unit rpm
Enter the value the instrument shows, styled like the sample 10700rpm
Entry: 600rpm
